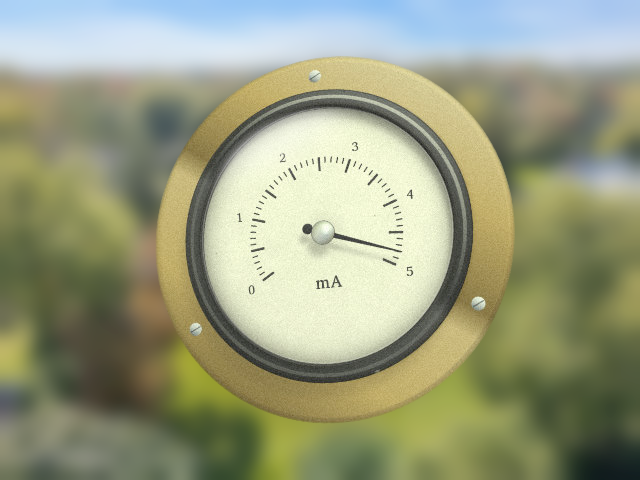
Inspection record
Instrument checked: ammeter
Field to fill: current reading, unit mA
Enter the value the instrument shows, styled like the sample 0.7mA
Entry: 4.8mA
